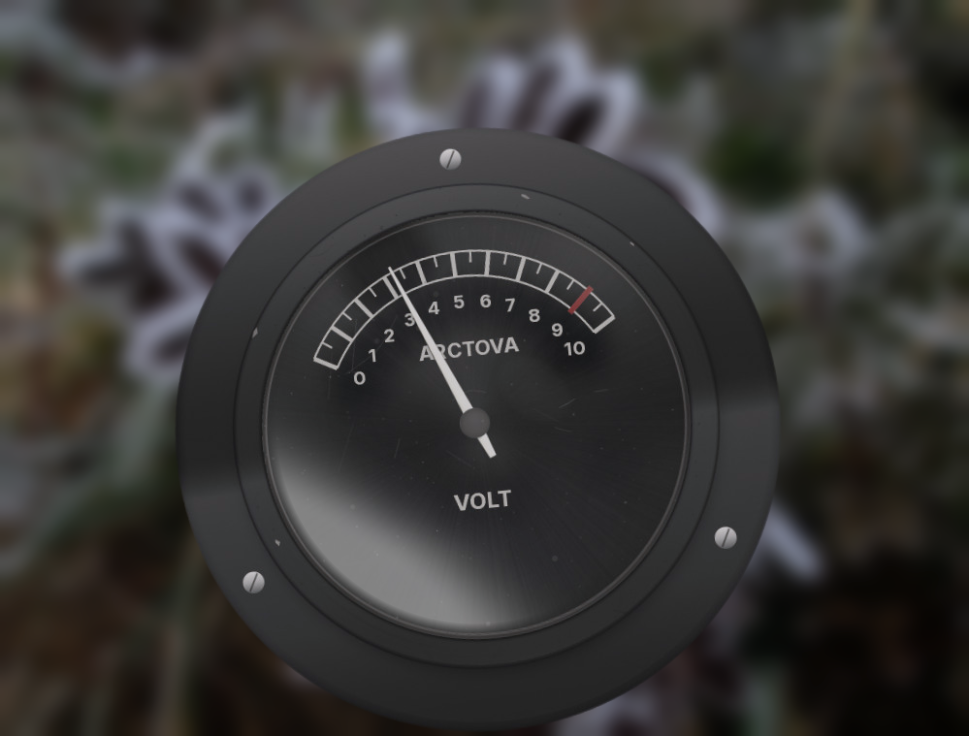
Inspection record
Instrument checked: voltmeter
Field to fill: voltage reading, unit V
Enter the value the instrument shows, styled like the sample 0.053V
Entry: 3.25V
